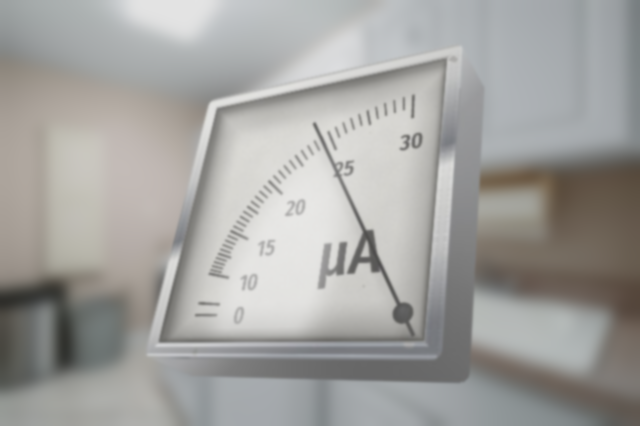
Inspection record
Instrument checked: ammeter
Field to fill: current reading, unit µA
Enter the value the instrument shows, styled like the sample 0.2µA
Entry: 24.5µA
